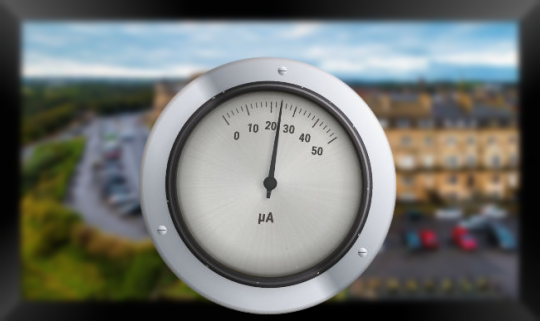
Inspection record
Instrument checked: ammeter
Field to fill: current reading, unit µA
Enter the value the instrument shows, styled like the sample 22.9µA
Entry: 24µA
